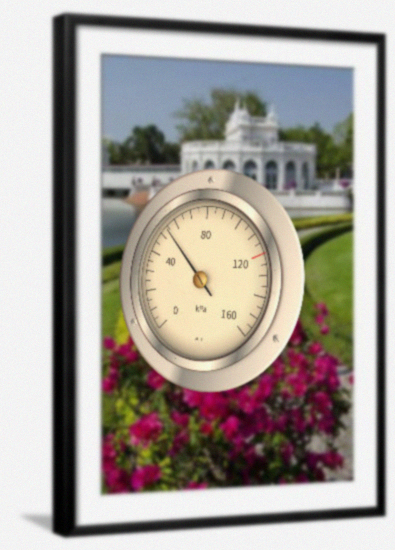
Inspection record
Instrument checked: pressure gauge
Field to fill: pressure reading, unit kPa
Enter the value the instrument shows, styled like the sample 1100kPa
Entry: 55kPa
